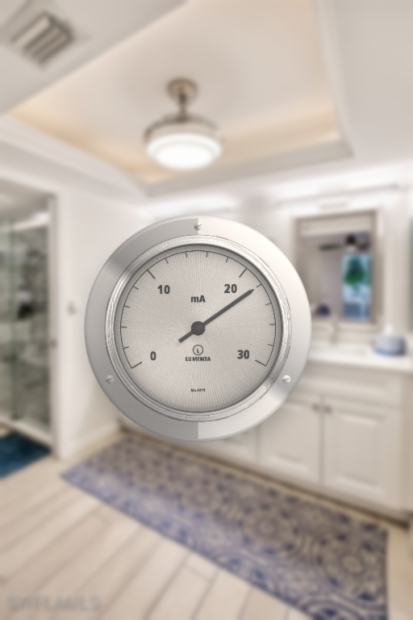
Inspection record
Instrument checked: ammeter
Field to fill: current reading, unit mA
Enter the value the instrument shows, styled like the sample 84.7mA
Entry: 22mA
